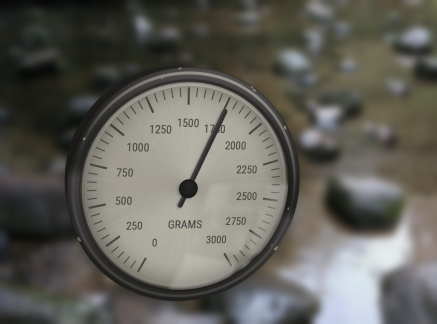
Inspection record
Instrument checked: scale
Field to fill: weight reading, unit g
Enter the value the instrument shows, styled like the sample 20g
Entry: 1750g
